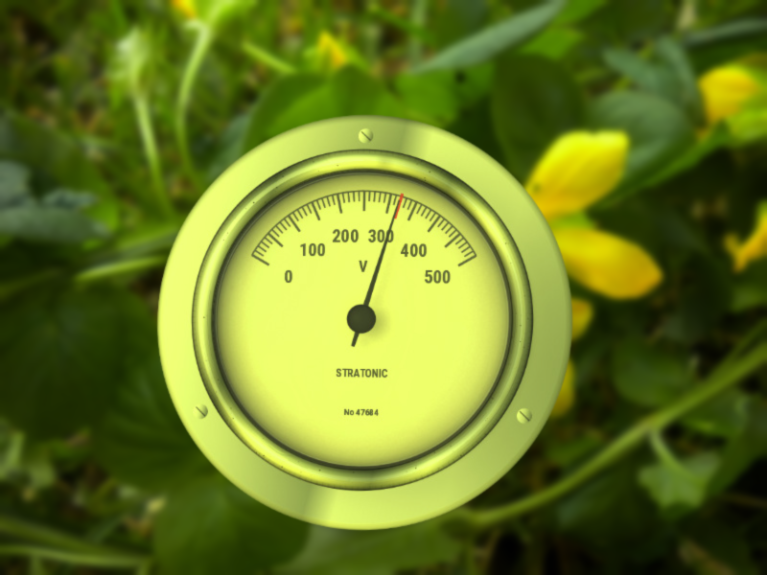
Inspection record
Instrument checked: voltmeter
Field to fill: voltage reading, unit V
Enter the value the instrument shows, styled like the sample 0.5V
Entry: 320V
